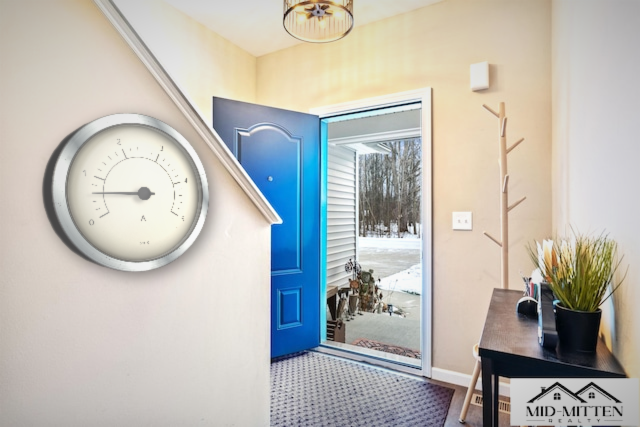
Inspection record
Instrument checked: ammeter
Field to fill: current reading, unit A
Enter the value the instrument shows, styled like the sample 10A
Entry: 0.6A
